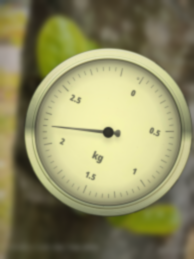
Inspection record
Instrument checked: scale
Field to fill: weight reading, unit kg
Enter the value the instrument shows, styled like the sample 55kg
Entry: 2.15kg
